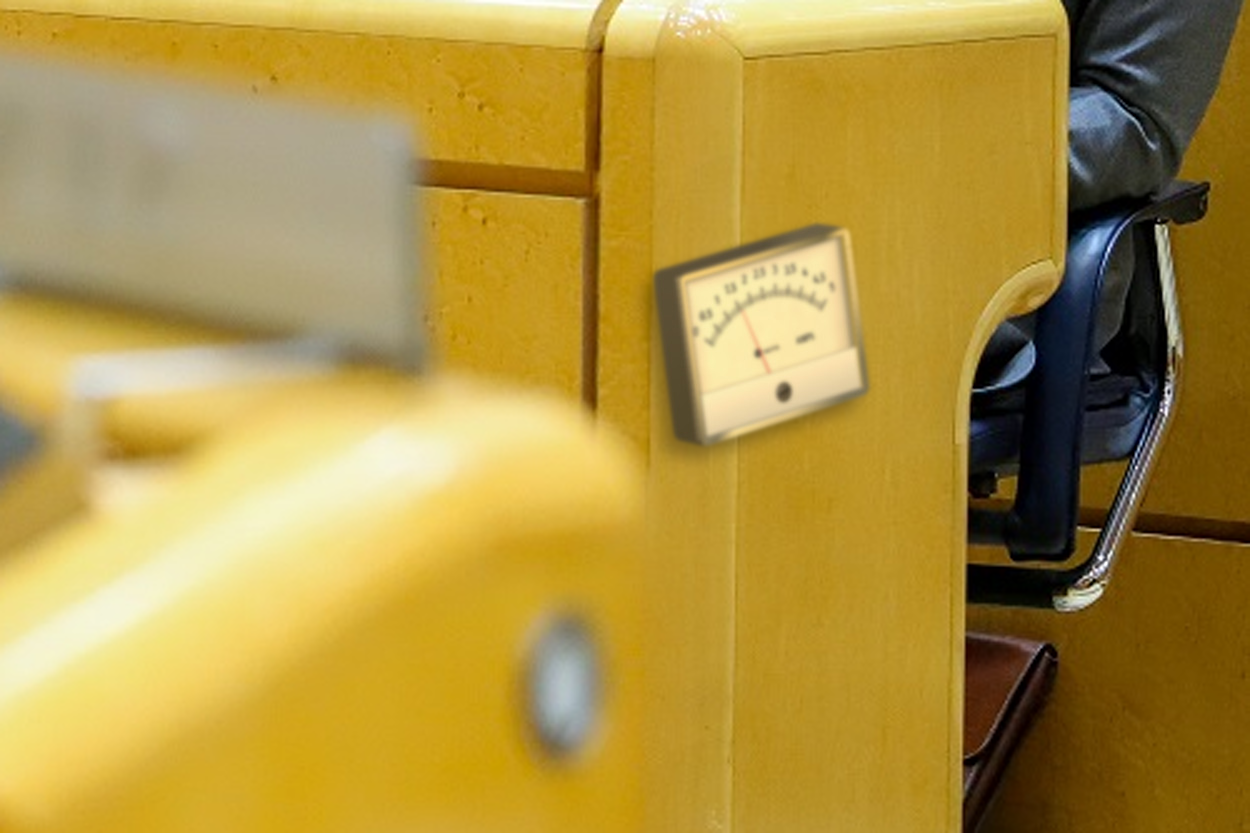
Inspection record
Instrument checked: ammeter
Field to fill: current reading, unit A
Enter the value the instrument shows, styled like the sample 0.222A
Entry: 1.5A
